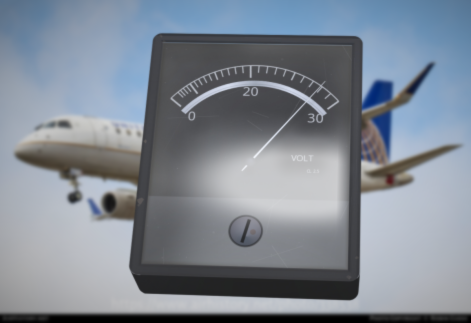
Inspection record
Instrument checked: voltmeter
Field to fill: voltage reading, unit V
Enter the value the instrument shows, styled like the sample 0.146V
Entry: 28V
